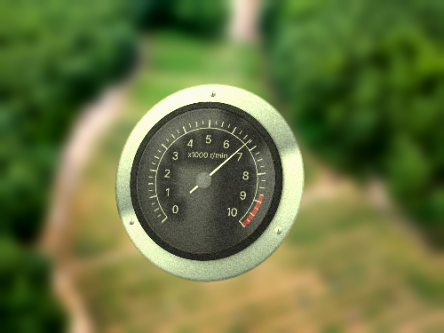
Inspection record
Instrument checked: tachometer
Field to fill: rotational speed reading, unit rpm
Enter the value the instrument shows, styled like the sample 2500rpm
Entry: 6750rpm
